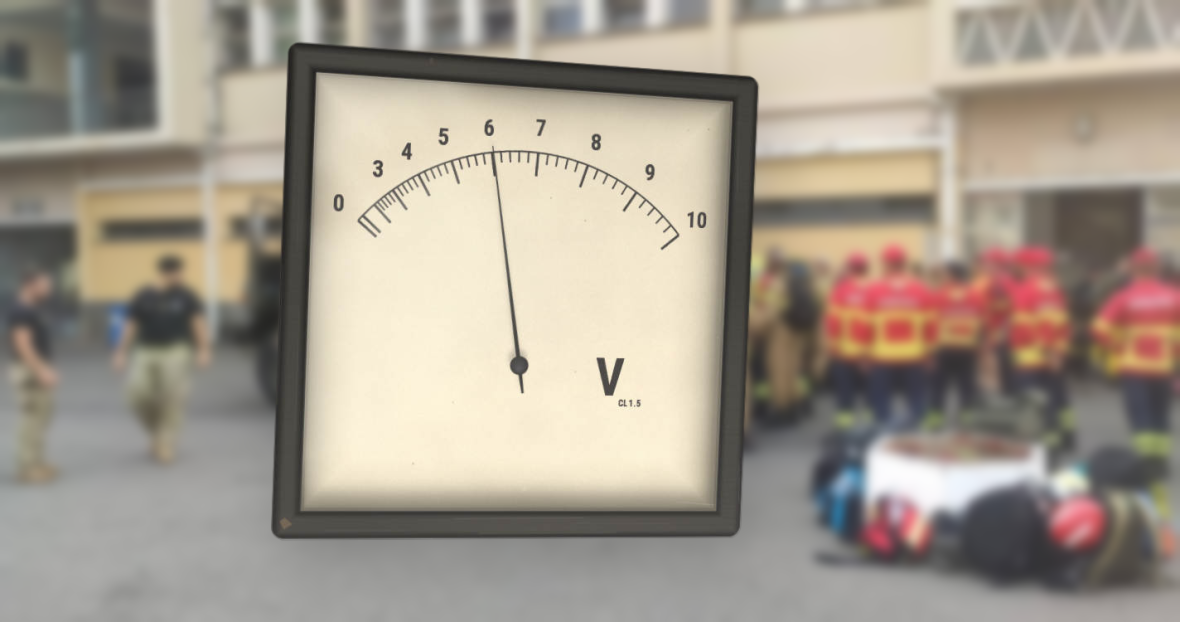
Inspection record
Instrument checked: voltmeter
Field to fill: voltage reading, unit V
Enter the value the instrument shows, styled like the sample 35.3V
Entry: 6V
